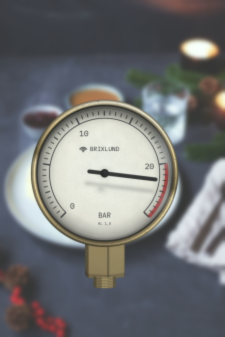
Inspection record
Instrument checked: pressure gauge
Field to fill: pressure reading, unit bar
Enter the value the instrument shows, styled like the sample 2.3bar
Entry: 21.5bar
